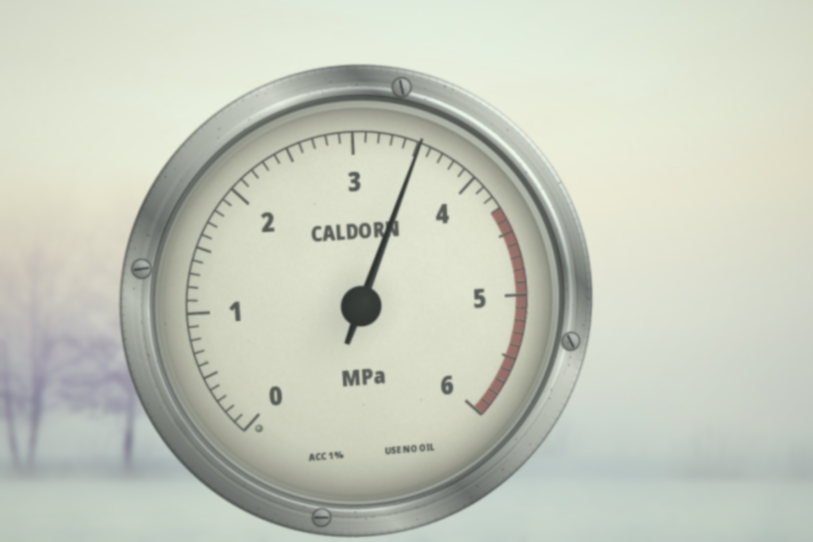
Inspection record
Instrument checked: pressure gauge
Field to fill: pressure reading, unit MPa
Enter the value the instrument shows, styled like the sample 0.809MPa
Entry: 3.5MPa
